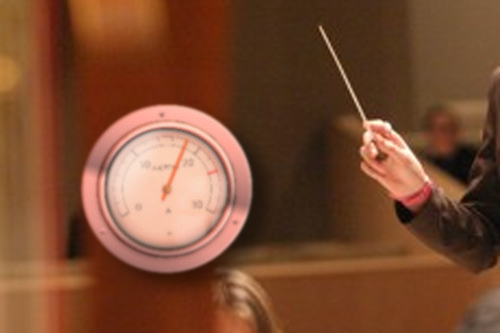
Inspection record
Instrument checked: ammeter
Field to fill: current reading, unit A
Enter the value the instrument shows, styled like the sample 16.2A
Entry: 18A
